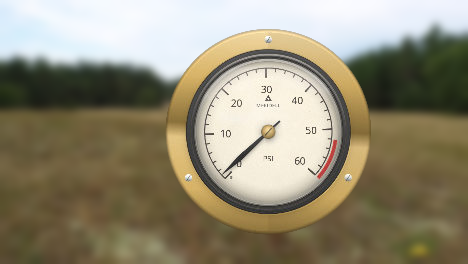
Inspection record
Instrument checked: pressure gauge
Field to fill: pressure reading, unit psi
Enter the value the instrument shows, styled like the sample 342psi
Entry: 1psi
